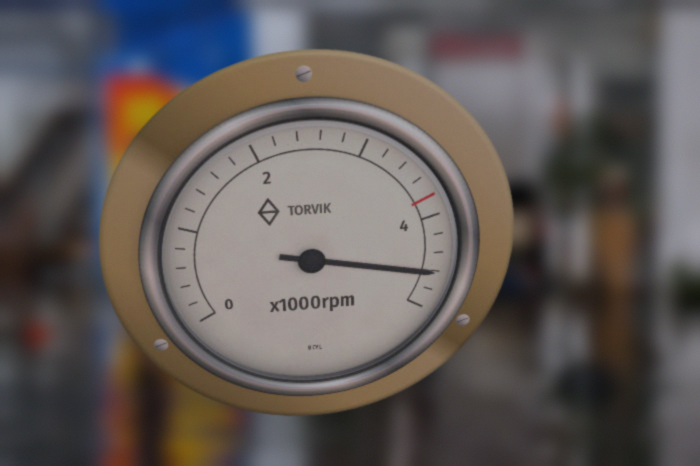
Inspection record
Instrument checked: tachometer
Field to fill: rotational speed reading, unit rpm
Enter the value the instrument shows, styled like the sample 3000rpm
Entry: 4600rpm
